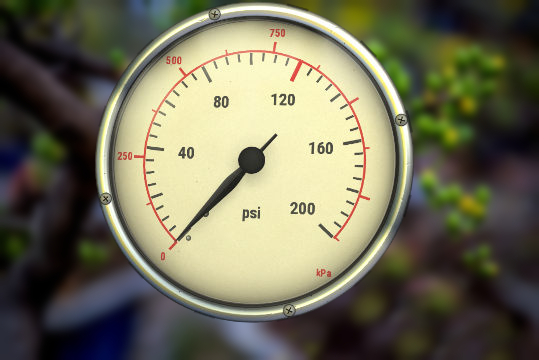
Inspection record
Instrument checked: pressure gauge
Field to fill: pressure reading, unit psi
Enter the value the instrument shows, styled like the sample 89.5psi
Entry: 0psi
